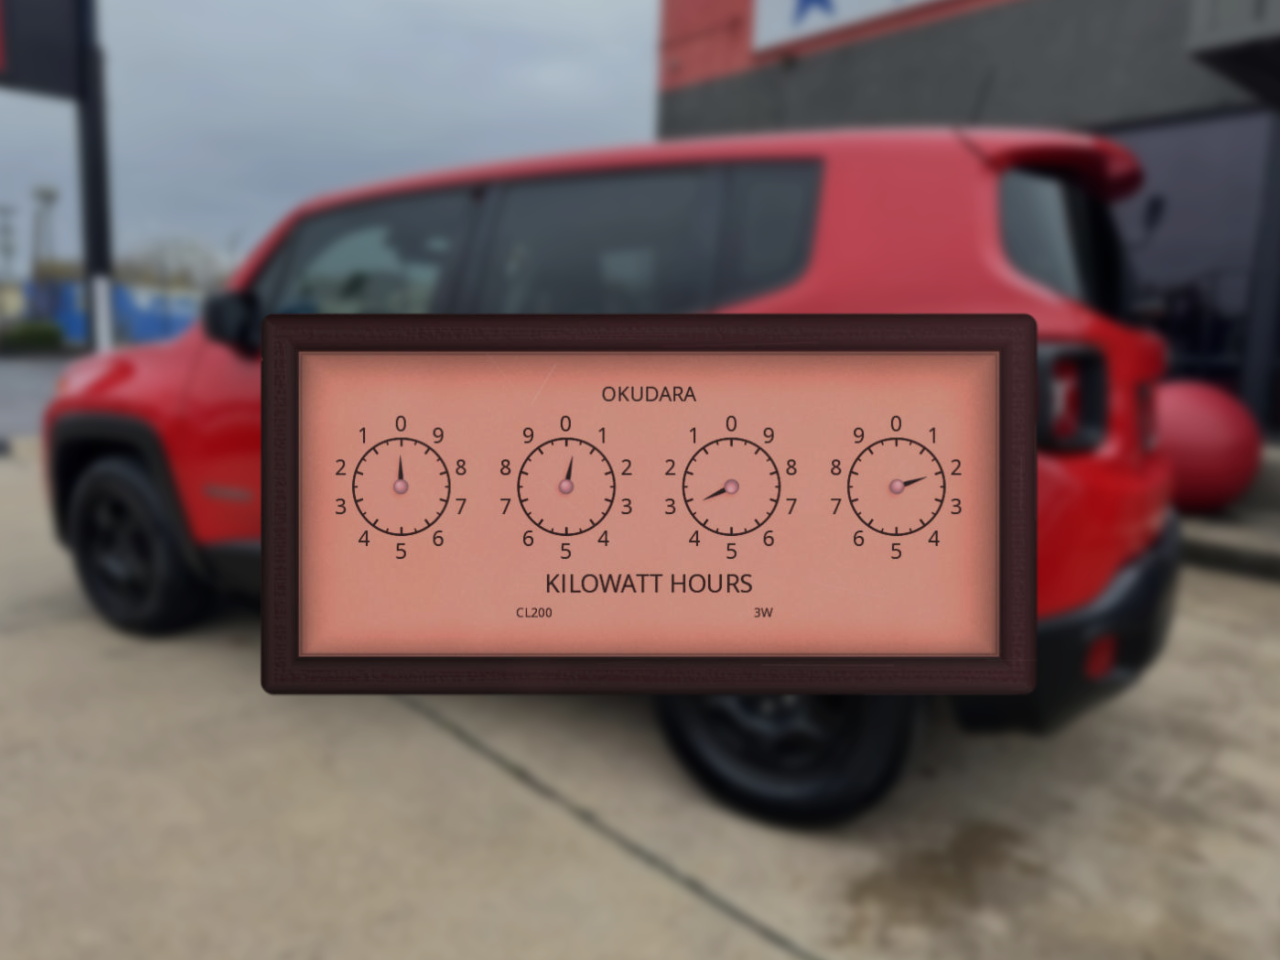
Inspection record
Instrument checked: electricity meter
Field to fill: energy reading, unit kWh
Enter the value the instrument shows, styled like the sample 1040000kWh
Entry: 32kWh
